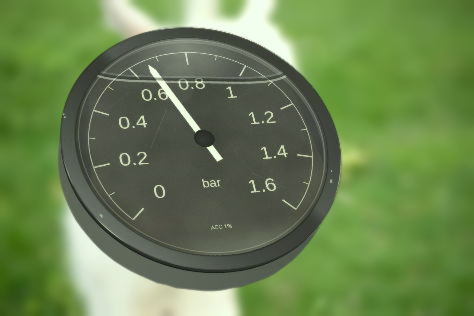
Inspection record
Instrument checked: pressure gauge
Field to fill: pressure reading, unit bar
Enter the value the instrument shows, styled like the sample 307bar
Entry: 0.65bar
